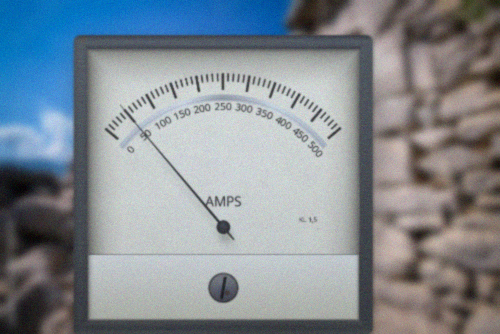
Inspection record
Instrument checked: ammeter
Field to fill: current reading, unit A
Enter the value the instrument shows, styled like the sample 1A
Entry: 50A
